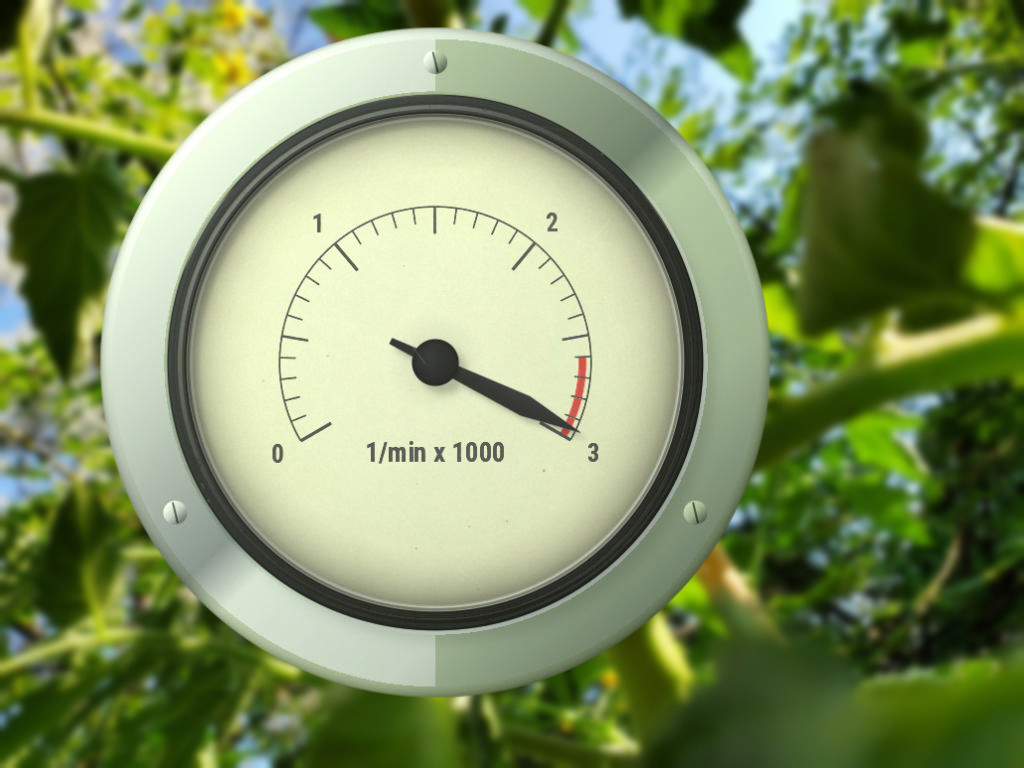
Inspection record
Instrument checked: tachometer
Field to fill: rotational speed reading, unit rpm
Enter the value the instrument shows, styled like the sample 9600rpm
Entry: 2950rpm
